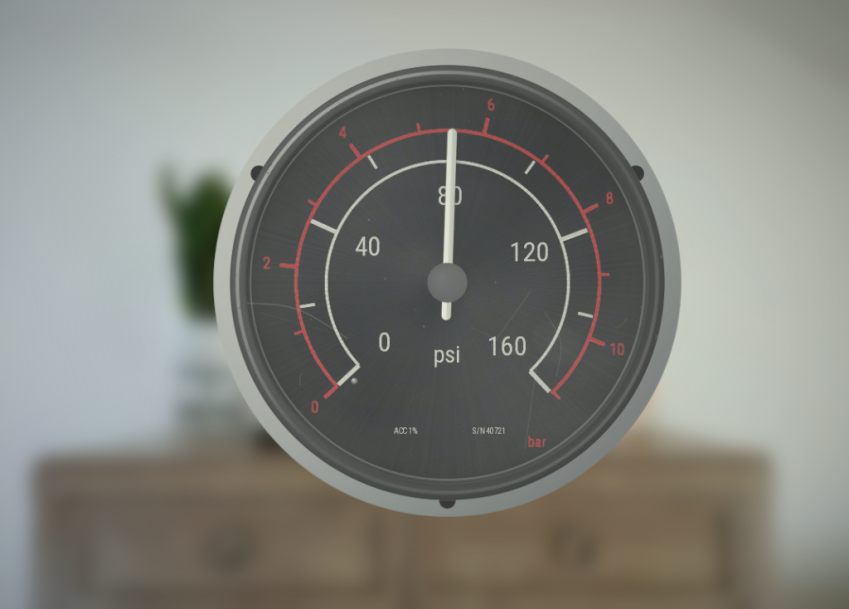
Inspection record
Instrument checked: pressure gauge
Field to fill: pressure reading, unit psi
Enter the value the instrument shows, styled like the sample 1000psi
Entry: 80psi
